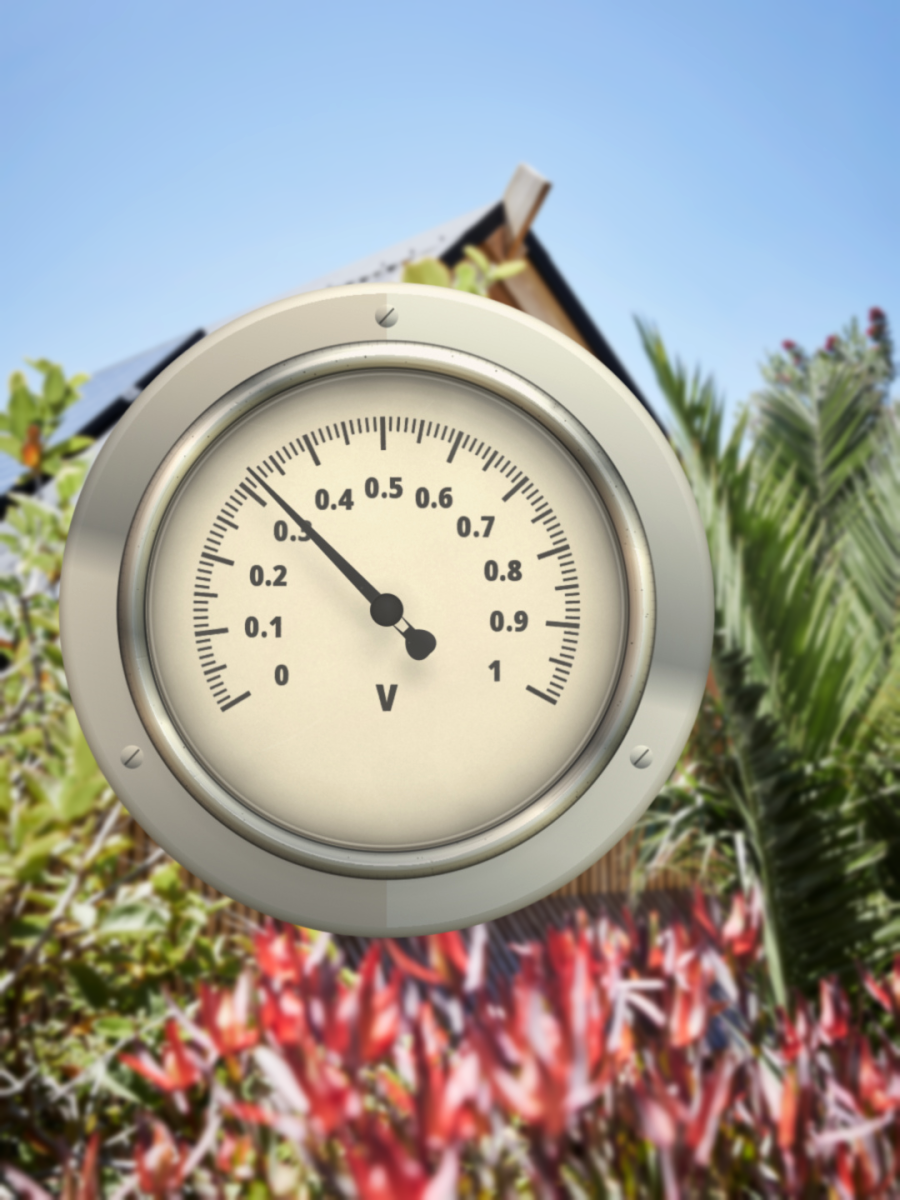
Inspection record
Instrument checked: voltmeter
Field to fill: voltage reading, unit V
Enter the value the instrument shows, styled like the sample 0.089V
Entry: 0.32V
